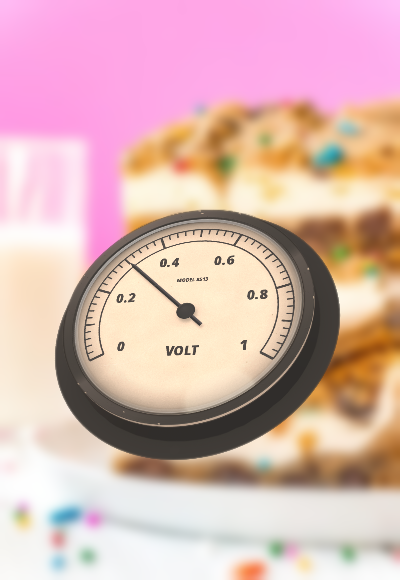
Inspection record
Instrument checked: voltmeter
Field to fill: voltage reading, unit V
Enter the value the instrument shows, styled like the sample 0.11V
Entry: 0.3V
